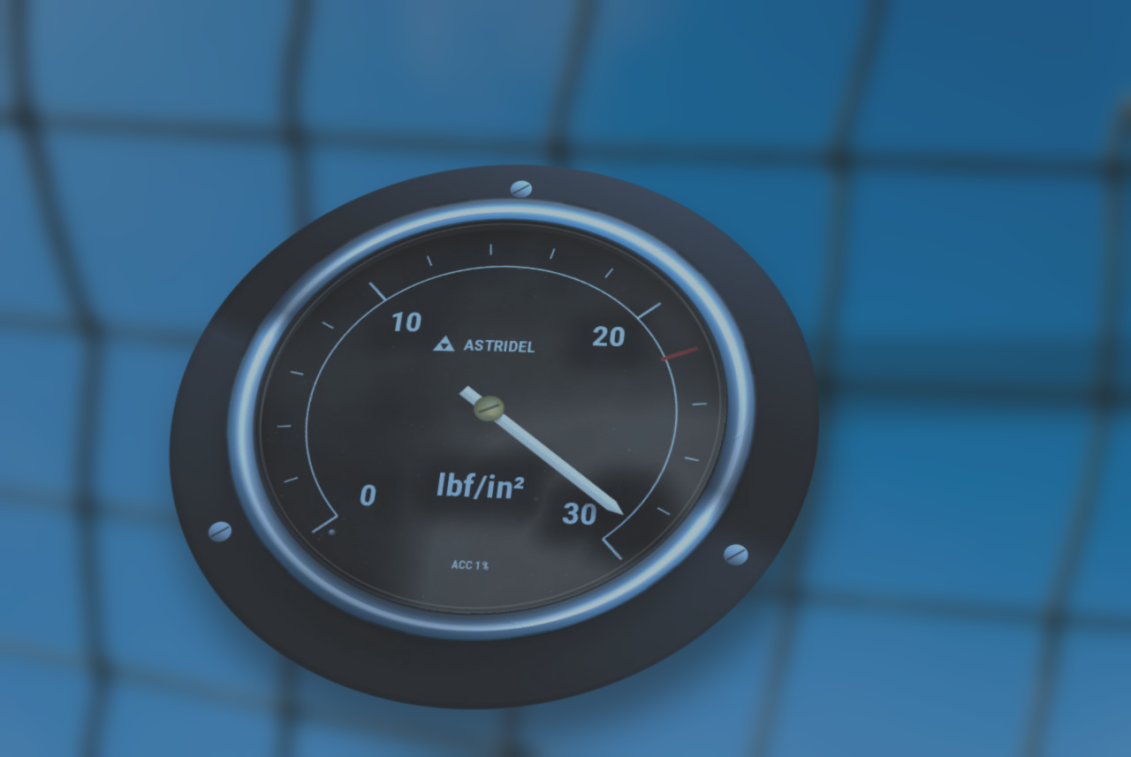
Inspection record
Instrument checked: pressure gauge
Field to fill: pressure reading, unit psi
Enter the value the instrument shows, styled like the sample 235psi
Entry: 29psi
